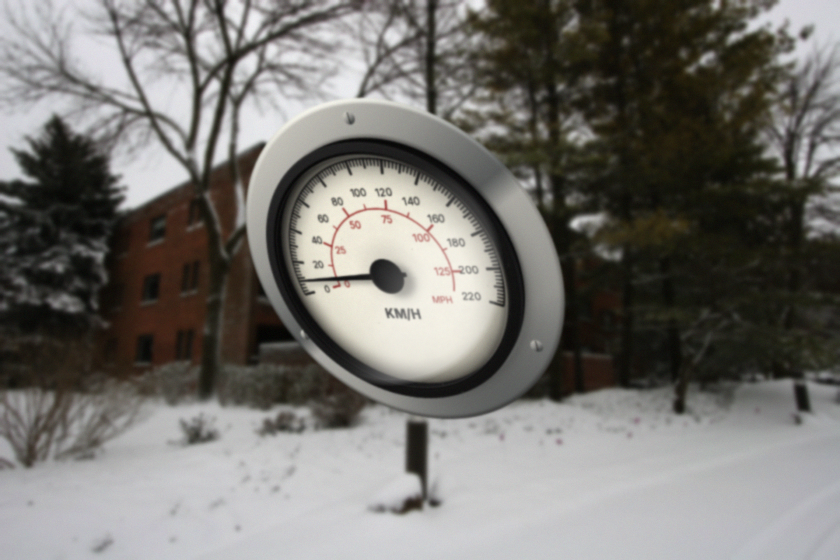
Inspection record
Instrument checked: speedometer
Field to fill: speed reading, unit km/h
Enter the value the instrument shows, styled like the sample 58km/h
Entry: 10km/h
